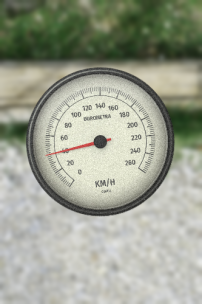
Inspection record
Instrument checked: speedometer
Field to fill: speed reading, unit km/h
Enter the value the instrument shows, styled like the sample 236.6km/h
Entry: 40km/h
